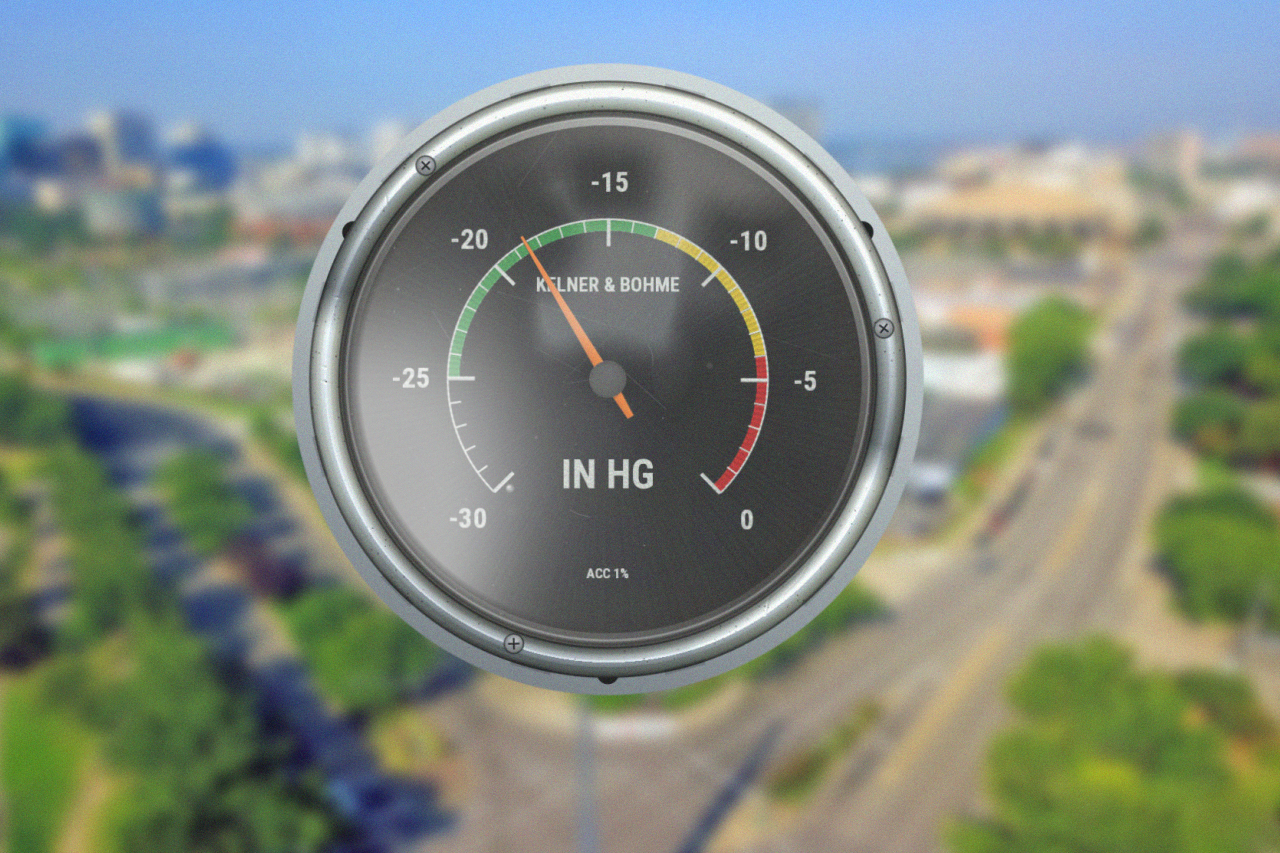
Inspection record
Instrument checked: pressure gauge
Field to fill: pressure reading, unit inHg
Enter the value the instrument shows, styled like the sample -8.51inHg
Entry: -18.5inHg
